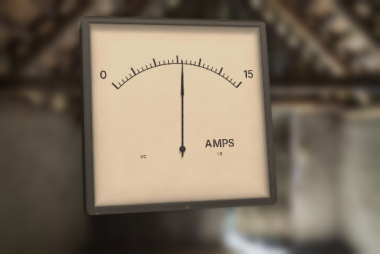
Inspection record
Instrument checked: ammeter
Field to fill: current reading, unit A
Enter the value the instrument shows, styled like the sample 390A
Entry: 8A
